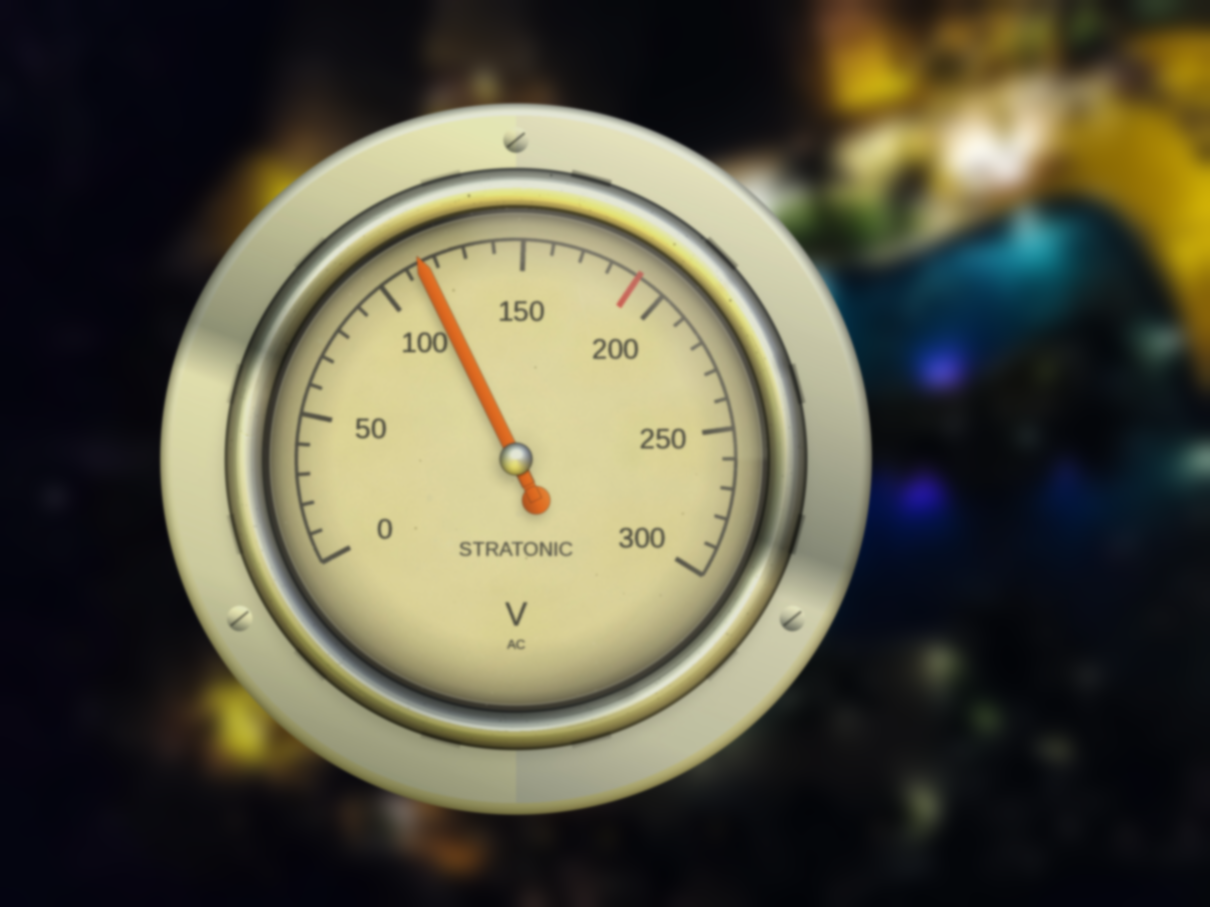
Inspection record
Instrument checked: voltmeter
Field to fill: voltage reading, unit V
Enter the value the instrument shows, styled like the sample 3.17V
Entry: 115V
